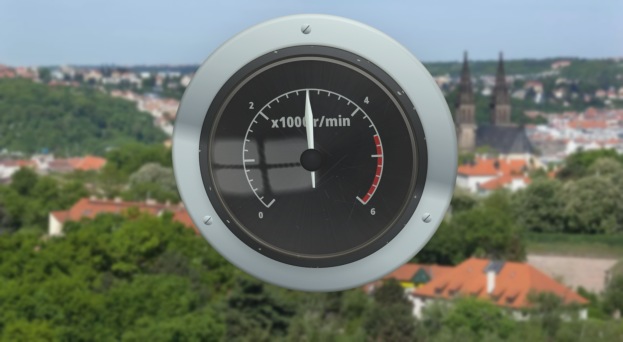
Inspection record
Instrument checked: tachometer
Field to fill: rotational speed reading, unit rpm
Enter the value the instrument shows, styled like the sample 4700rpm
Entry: 3000rpm
